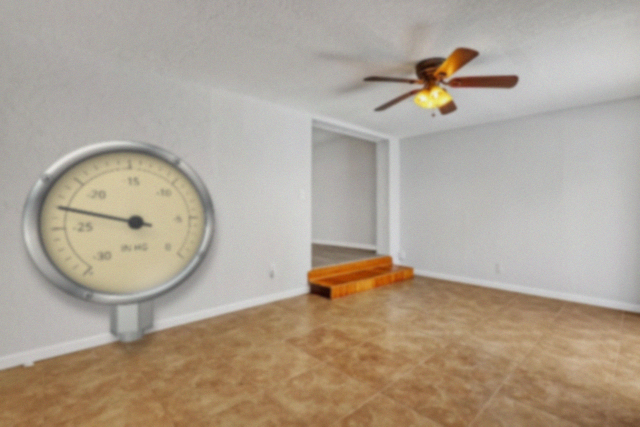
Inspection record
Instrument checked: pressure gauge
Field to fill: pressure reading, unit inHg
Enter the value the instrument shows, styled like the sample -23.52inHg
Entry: -23inHg
